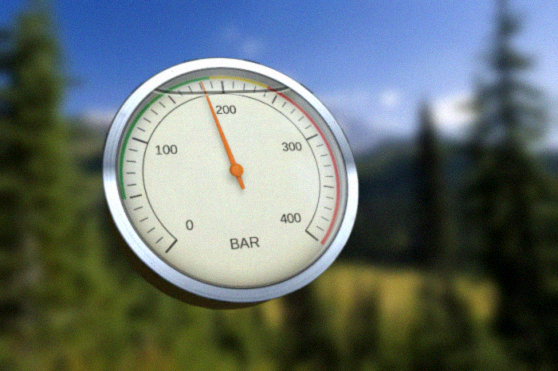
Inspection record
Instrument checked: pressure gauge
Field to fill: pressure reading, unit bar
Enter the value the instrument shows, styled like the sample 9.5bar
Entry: 180bar
